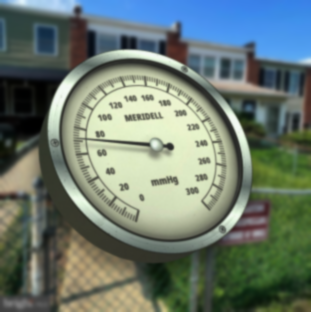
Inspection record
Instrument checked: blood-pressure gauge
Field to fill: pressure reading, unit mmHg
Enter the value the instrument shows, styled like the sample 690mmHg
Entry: 70mmHg
